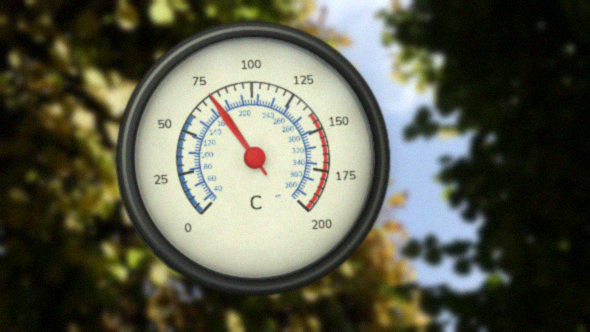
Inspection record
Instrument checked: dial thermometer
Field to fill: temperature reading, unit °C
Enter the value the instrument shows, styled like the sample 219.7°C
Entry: 75°C
